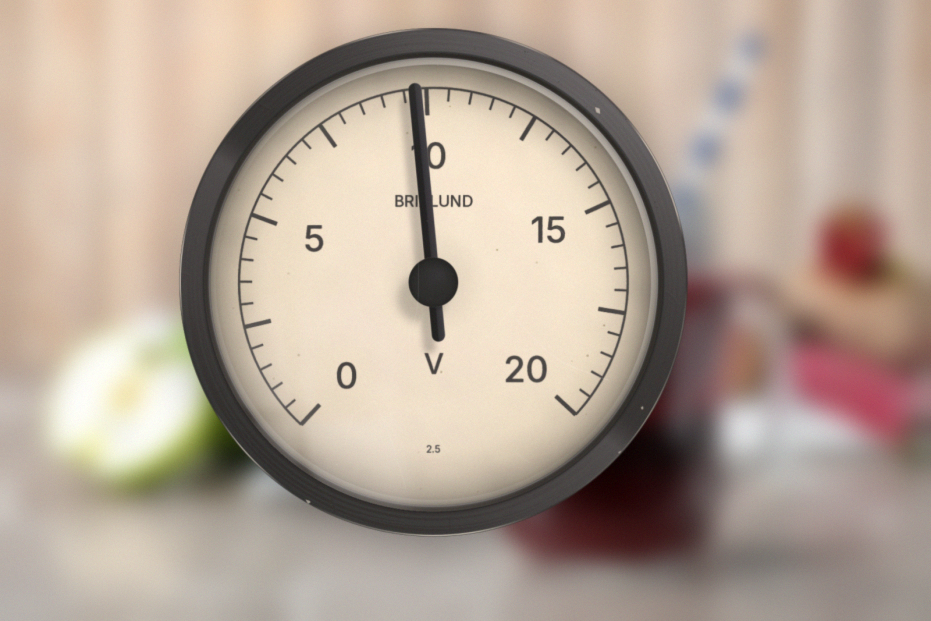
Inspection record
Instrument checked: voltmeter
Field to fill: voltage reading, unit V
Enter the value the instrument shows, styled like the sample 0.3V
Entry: 9.75V
